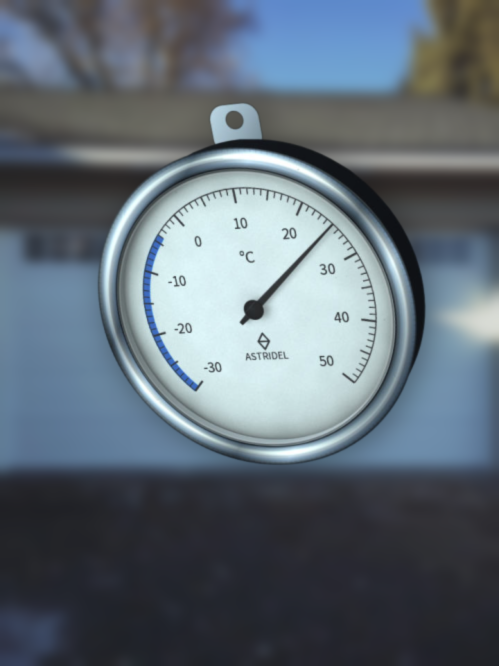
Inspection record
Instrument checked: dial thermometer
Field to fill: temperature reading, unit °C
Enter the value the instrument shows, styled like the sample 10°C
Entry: 25°C
